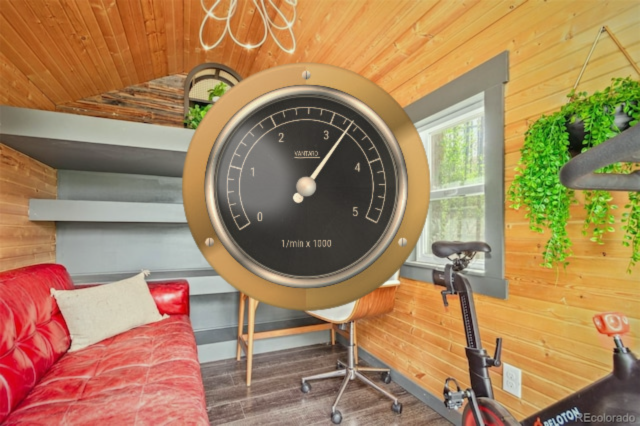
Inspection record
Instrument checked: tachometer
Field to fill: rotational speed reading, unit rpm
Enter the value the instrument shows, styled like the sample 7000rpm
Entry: 3300rpm
